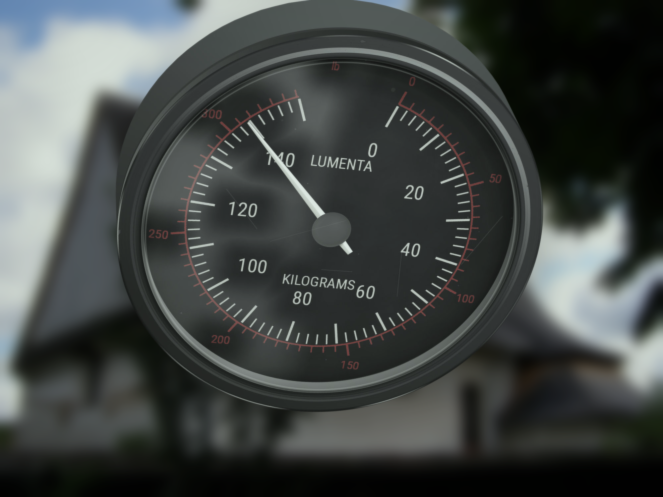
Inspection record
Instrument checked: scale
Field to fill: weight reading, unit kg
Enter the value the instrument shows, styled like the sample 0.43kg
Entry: 140kg
